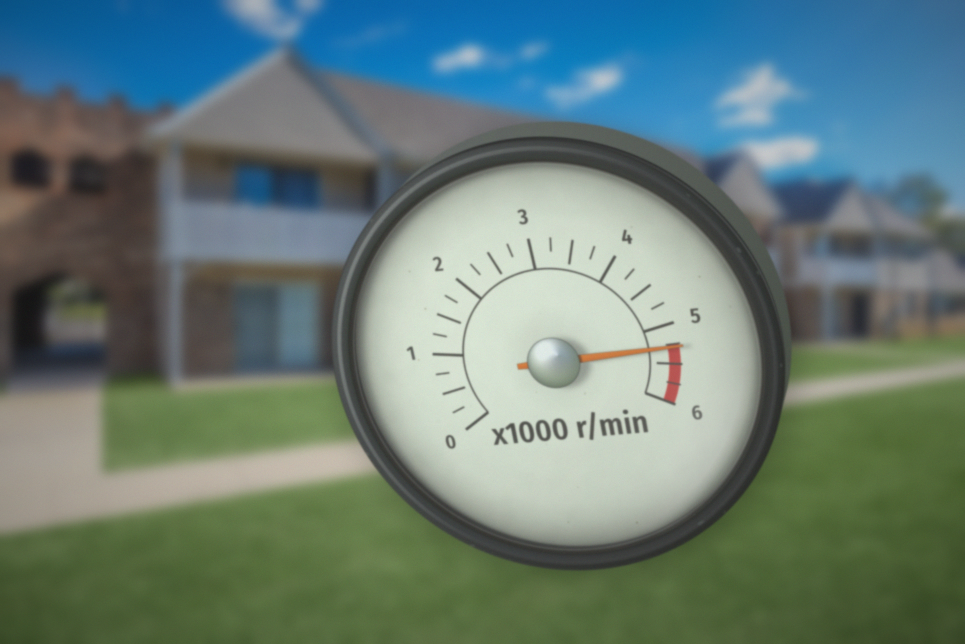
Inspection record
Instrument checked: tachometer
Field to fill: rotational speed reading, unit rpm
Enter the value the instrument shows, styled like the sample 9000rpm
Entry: 5250rpm
